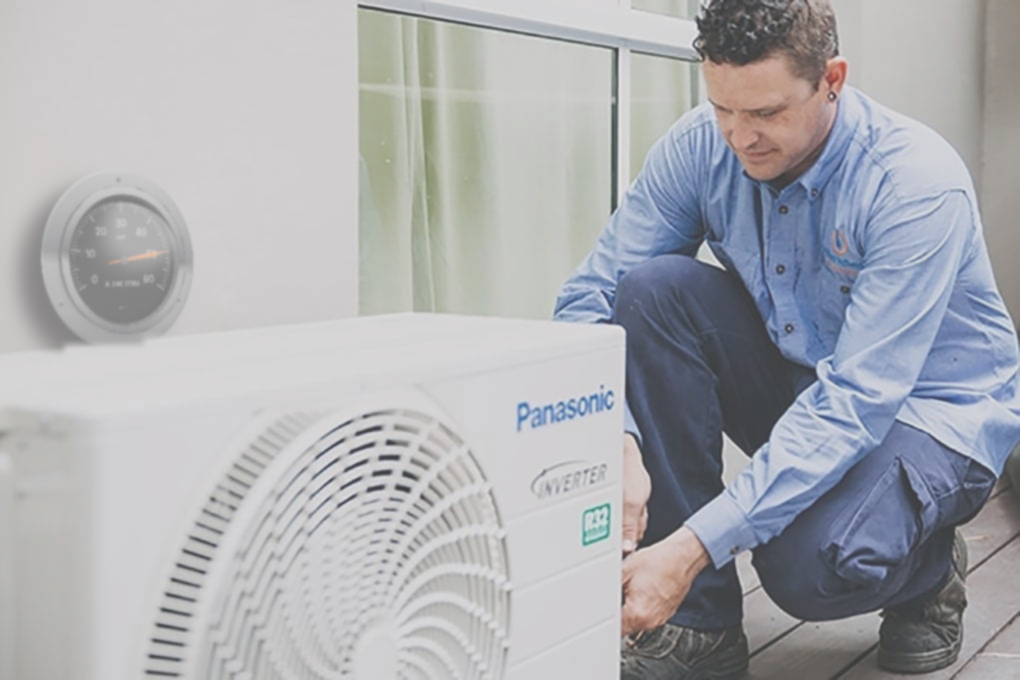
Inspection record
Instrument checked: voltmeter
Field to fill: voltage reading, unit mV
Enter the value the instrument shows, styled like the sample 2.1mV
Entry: 50mV
